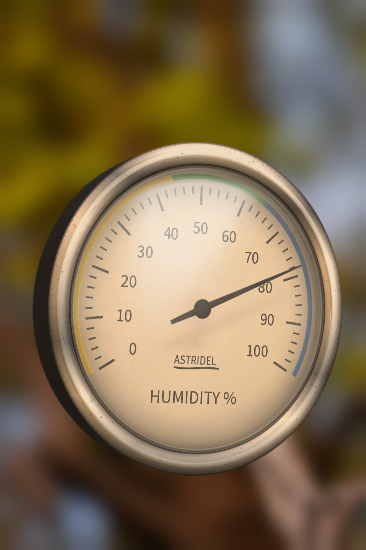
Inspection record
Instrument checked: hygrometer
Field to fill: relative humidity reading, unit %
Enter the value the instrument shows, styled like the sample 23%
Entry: 78%
